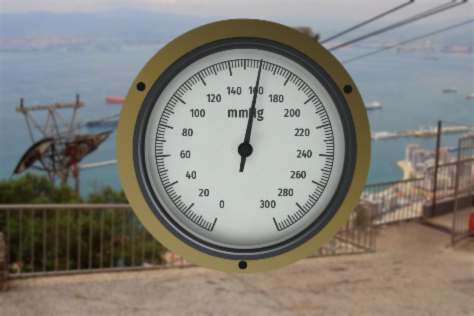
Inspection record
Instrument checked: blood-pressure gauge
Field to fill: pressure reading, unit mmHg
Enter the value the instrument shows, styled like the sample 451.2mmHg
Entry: 160mmHg
